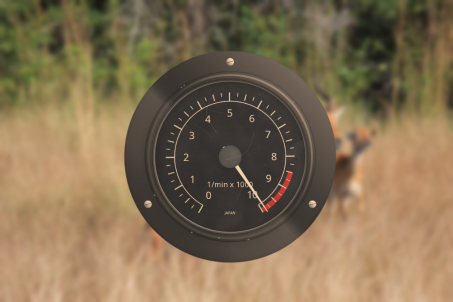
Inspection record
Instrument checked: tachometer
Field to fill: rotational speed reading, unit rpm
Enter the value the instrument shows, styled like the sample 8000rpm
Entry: 9875rpm
